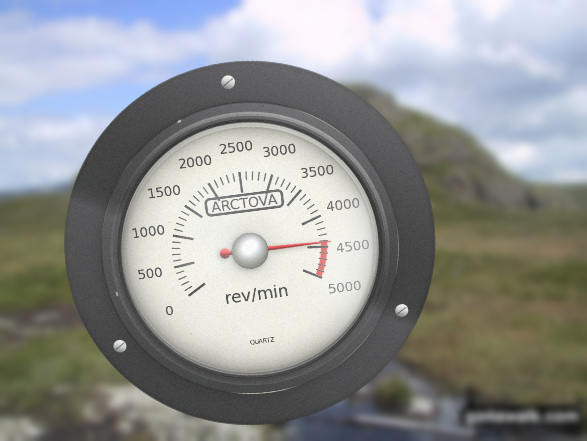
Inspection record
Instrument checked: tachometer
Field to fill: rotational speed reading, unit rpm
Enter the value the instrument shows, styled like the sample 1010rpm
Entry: 4400rpm
